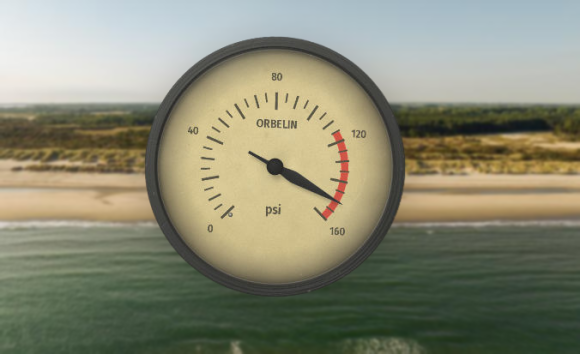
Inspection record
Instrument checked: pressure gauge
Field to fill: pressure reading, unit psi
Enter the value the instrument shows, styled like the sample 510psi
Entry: 150psi
